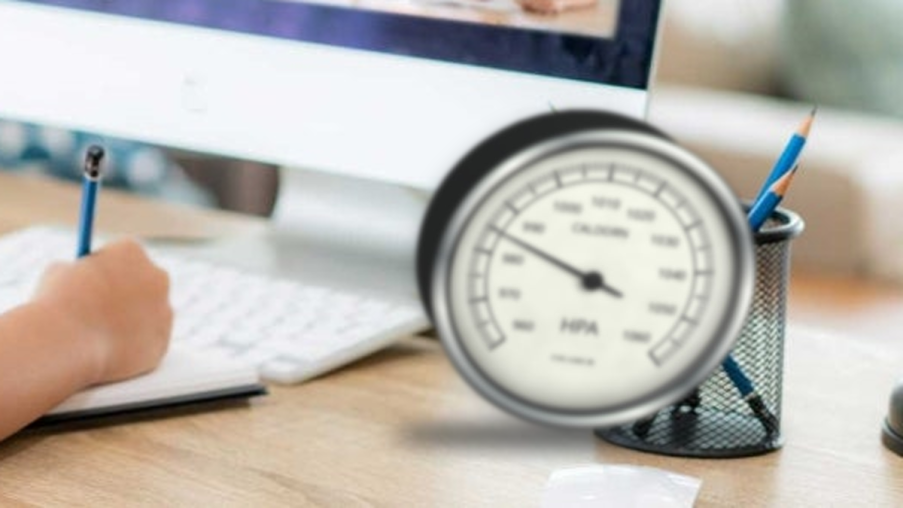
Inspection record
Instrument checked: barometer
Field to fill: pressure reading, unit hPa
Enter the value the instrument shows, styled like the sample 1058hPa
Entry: 985hPa
